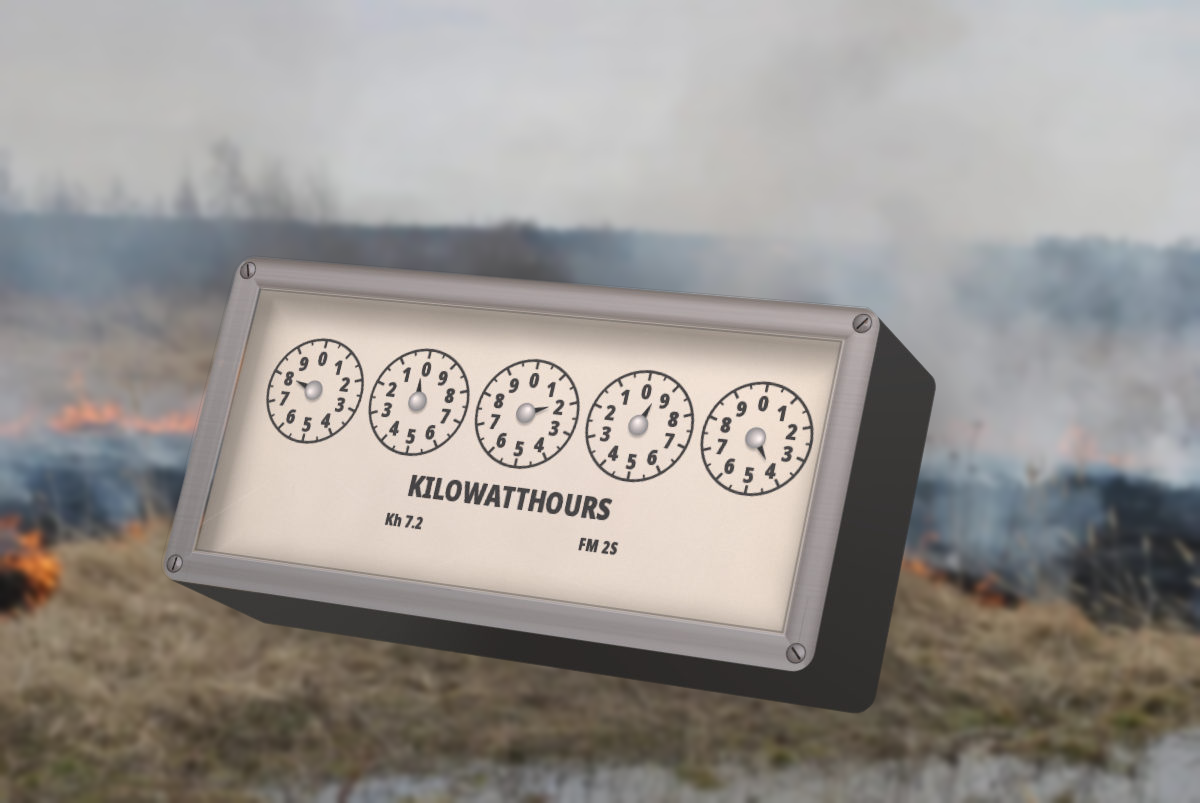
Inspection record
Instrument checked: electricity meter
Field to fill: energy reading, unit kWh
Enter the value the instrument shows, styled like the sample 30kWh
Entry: 80194kWh
